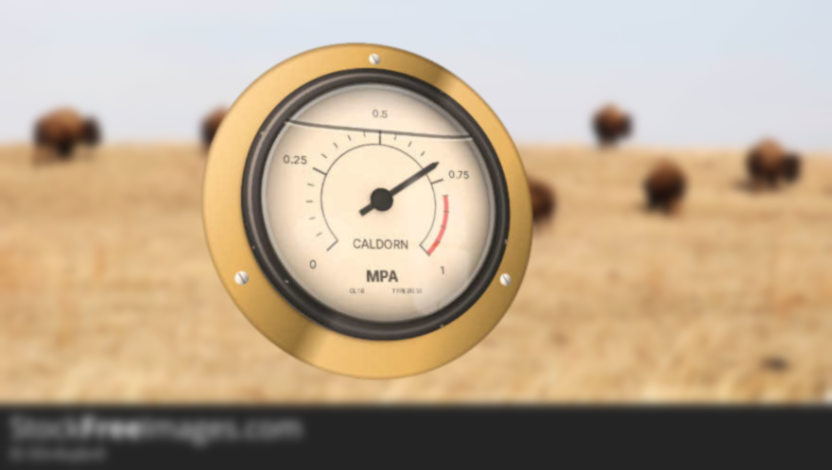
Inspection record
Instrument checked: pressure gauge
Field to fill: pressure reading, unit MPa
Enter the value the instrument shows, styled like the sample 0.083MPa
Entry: 0.7MPa
